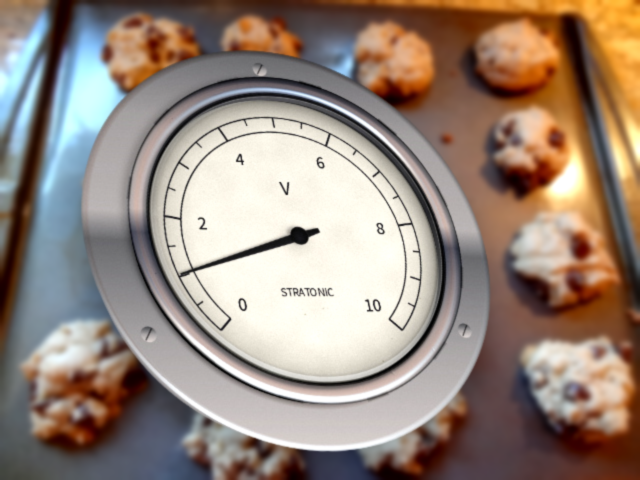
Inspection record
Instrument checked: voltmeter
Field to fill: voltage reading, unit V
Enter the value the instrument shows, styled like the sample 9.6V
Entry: 1V
